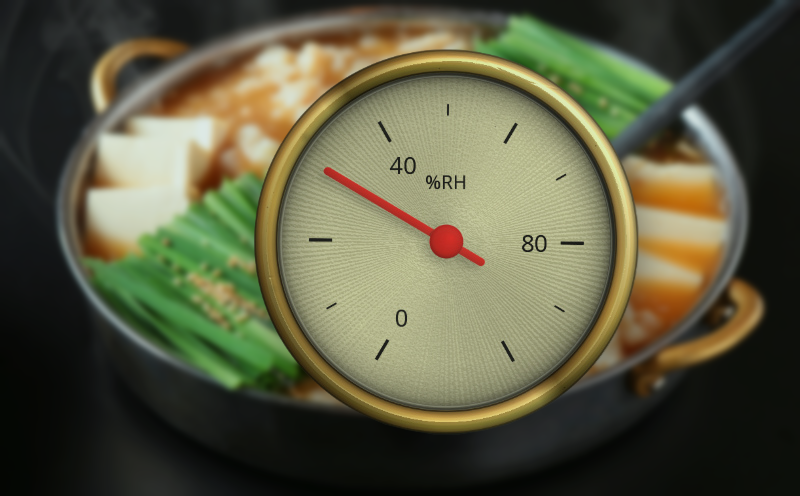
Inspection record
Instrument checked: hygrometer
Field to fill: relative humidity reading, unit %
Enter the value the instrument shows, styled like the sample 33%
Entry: 30%
